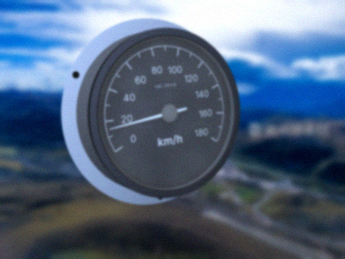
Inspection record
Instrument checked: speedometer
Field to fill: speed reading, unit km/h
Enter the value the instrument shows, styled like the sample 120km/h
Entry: 15km/h
